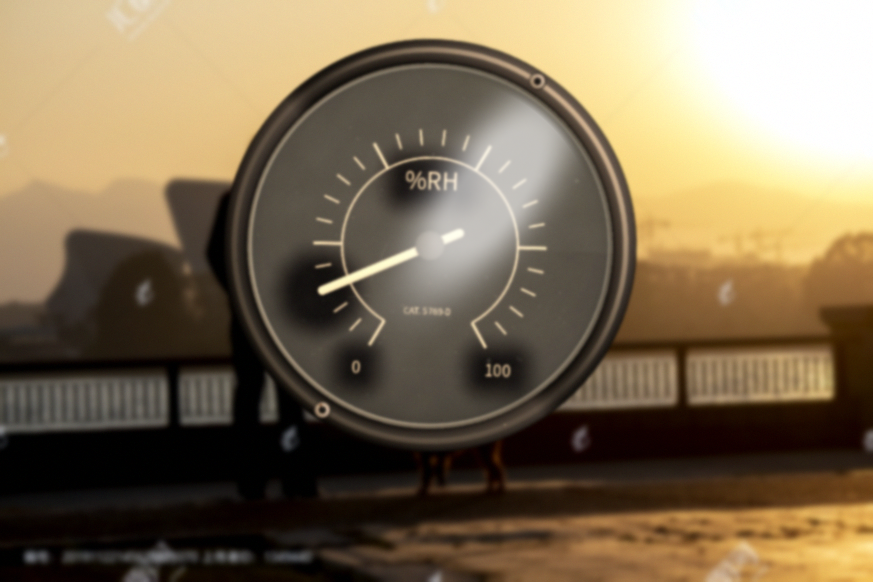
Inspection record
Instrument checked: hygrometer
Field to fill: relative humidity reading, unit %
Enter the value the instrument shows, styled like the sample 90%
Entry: 12%
